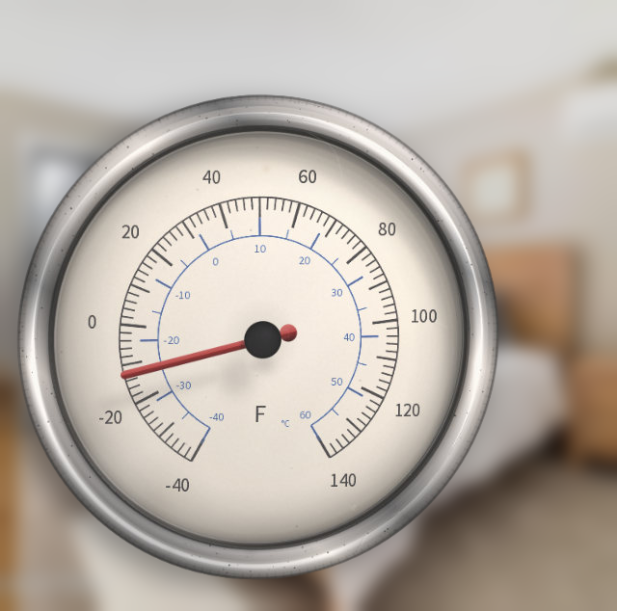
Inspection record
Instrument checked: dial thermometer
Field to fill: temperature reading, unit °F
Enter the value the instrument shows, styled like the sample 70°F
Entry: -12°F
